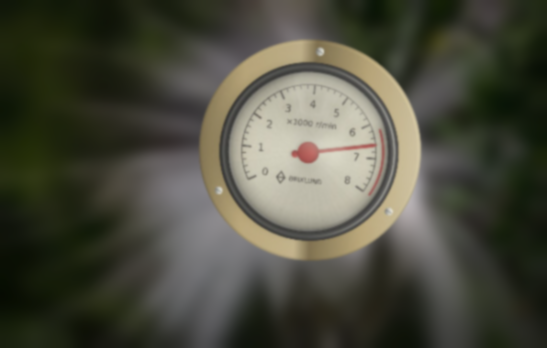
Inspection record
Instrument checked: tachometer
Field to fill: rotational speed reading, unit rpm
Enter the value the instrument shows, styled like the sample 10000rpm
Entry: 6600rpm
